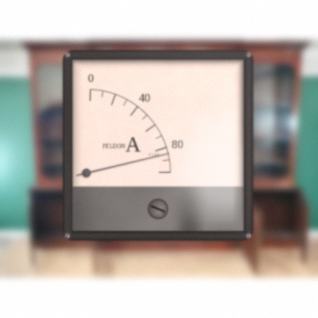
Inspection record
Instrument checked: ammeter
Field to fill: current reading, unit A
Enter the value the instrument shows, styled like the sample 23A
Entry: 85A
